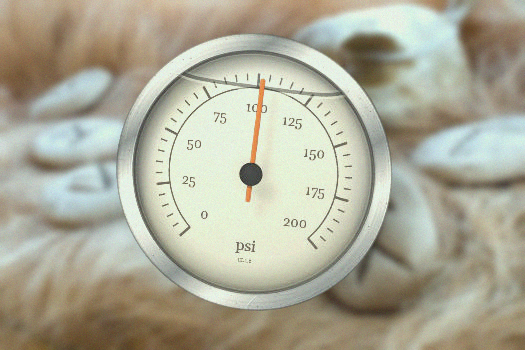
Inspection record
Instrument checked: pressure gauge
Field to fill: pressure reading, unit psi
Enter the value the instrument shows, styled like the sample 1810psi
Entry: 102.5psi
